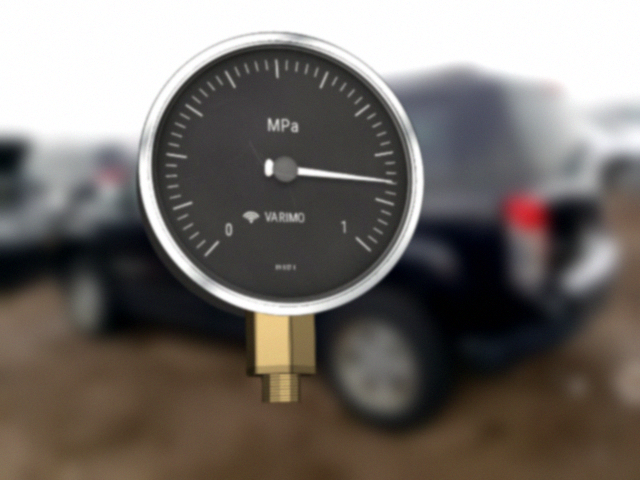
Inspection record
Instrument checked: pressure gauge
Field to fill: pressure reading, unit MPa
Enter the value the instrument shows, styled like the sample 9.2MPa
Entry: 0.86MPa
